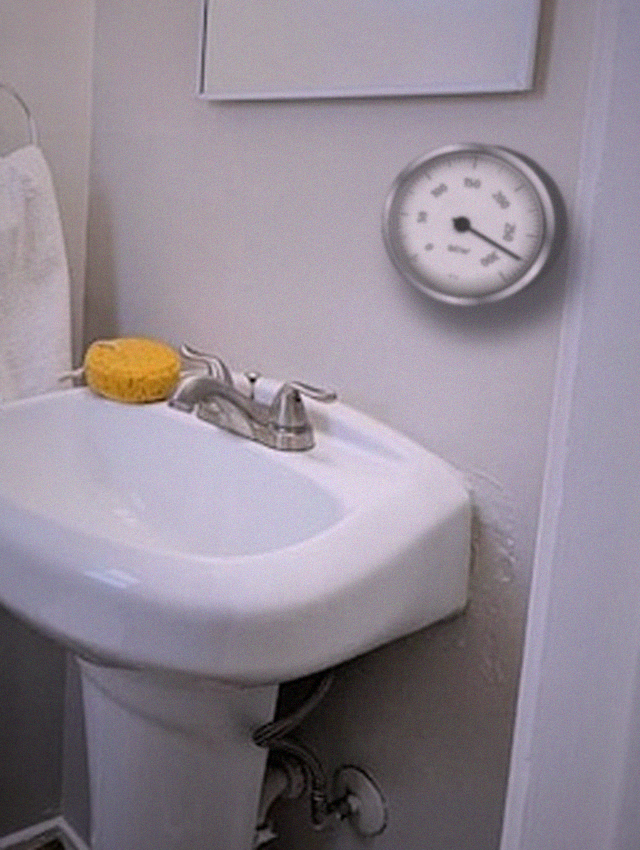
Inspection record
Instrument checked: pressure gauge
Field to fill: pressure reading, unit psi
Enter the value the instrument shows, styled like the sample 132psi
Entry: 275psi
